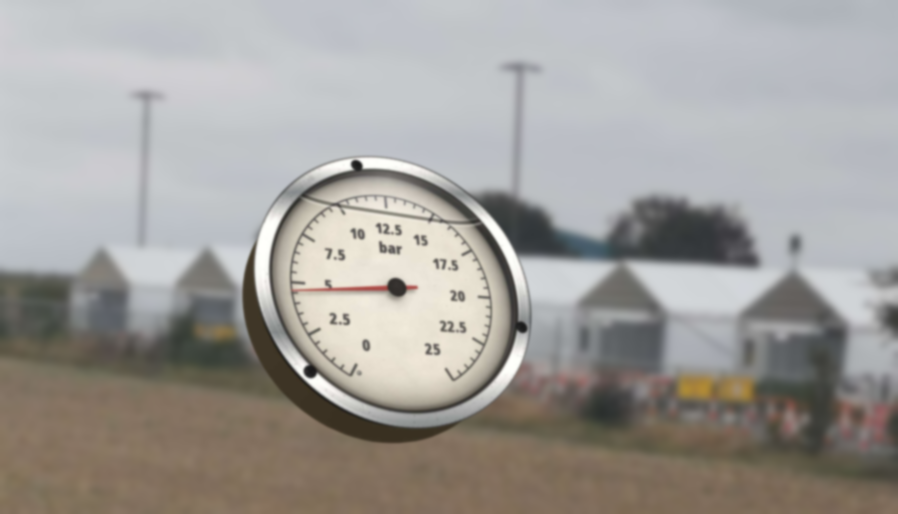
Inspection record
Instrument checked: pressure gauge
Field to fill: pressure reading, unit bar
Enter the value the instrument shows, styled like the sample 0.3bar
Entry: 4.5bar
